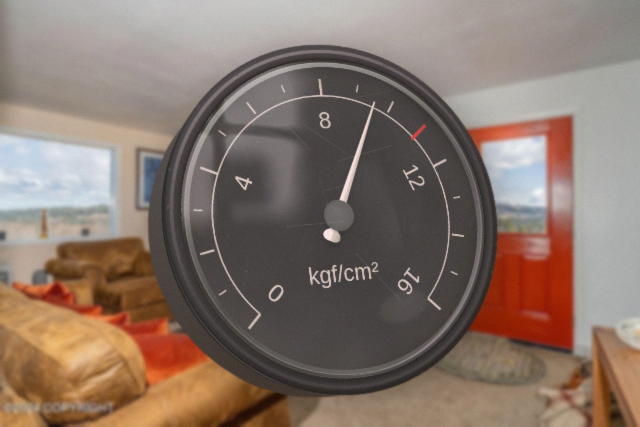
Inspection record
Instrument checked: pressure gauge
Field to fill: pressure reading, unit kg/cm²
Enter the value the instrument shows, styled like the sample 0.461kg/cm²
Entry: 9.5kg/cm²
